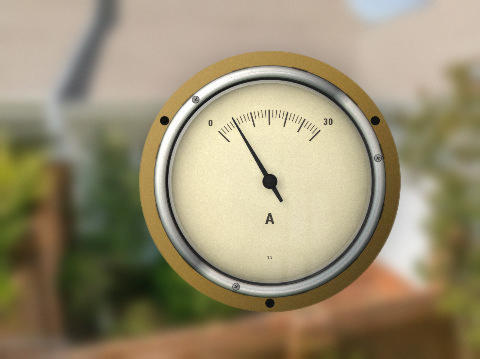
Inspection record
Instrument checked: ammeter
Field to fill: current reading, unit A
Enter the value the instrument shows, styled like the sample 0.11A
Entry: 5A
